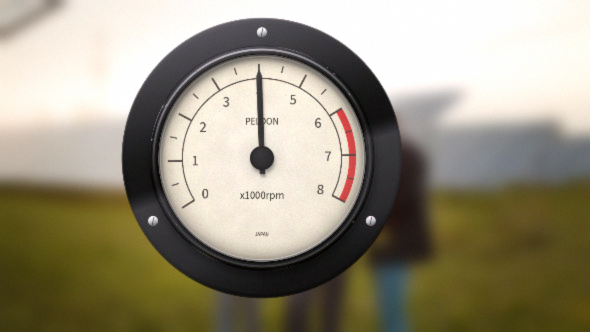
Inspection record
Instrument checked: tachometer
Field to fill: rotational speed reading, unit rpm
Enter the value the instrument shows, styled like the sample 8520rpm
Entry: 4000rpm
